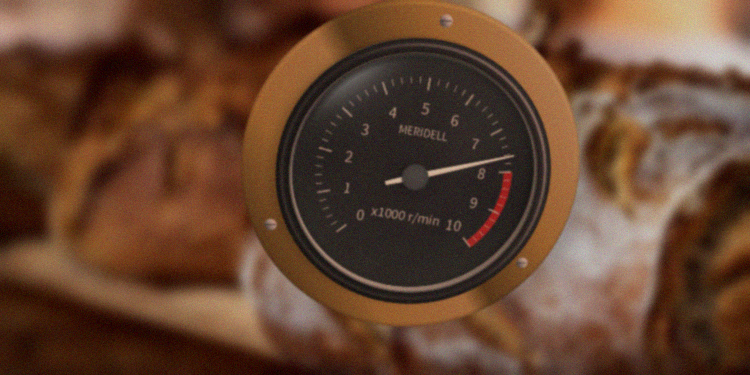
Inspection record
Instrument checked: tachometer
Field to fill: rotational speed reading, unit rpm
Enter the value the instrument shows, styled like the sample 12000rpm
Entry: 7600rpm
